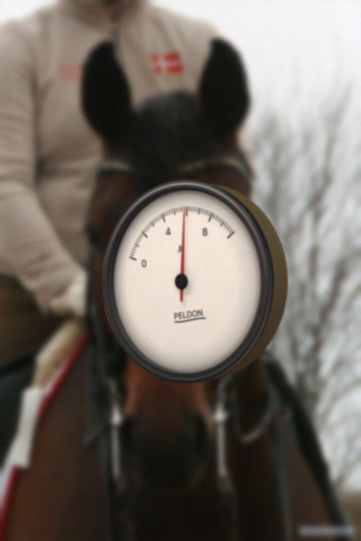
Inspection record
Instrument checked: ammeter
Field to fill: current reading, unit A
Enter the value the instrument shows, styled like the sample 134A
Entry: 6A
